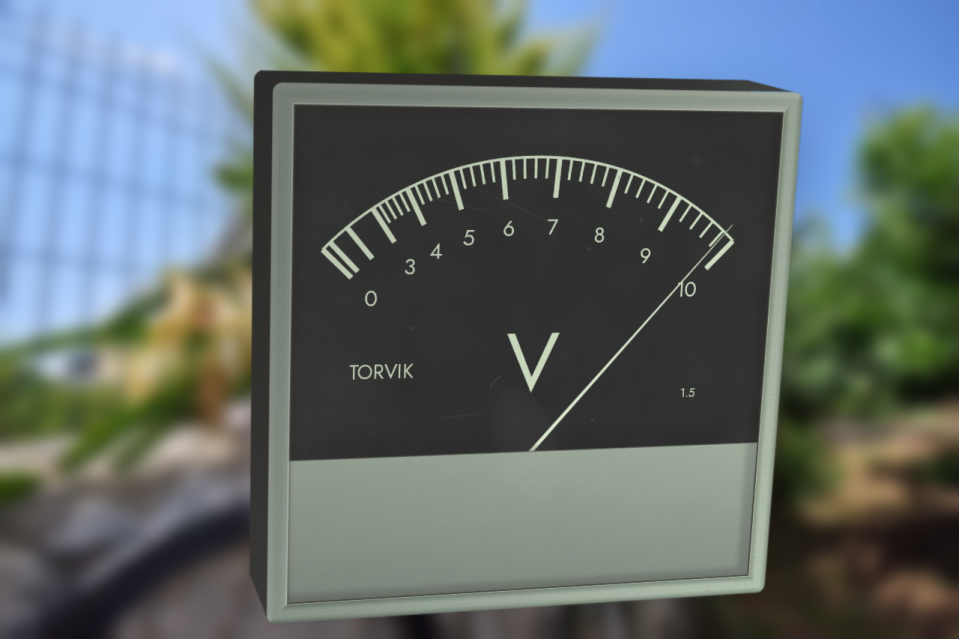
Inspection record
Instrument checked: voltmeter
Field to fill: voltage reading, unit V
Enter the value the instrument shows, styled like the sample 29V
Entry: 9.8V
